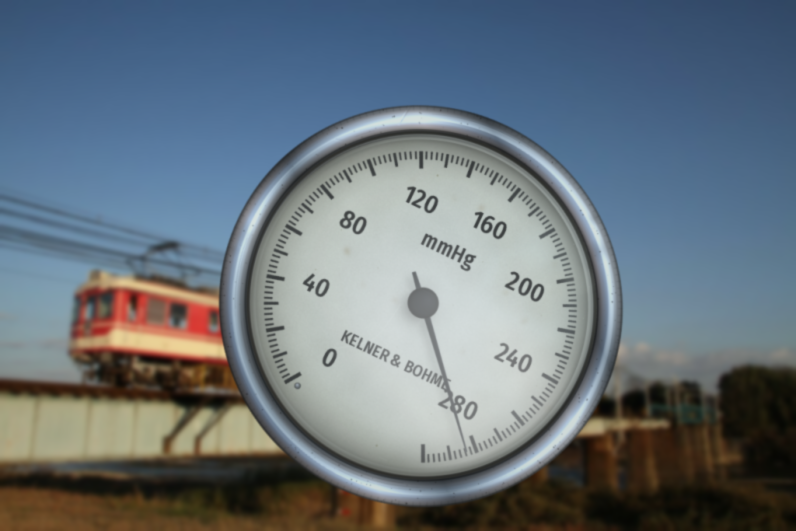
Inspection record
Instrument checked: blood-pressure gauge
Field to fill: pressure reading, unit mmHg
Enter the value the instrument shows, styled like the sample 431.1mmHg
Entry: 284mmHg
